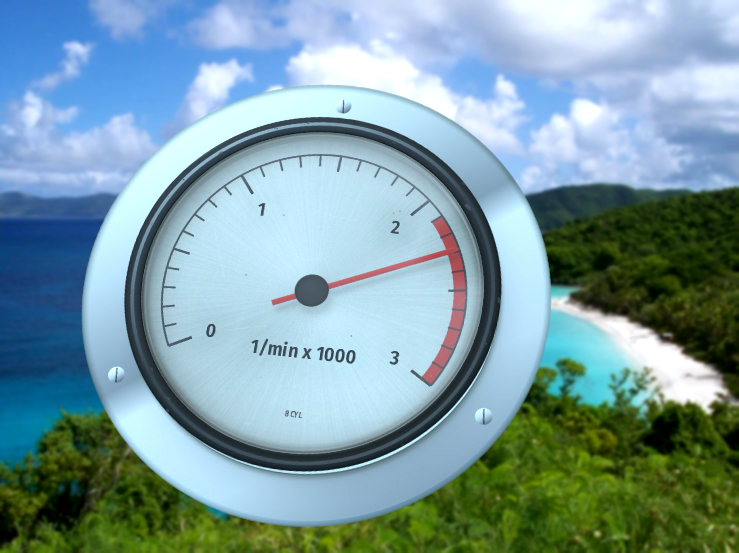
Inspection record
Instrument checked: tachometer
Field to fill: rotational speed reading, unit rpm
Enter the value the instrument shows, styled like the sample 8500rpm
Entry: 2300rpm
